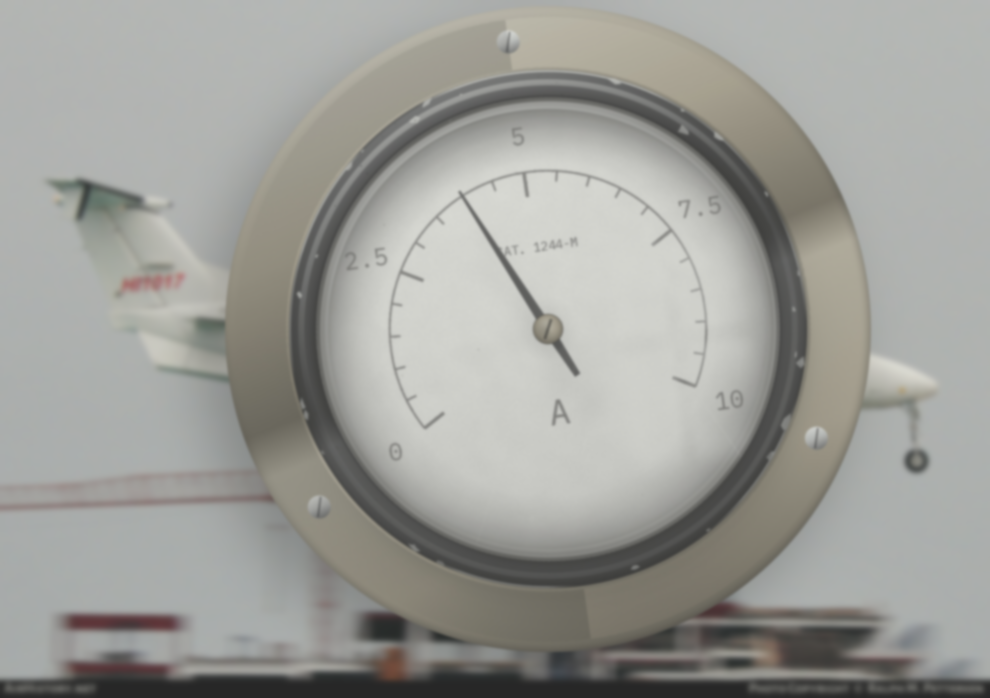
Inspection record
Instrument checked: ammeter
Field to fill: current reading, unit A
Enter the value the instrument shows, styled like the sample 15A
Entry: 4A
